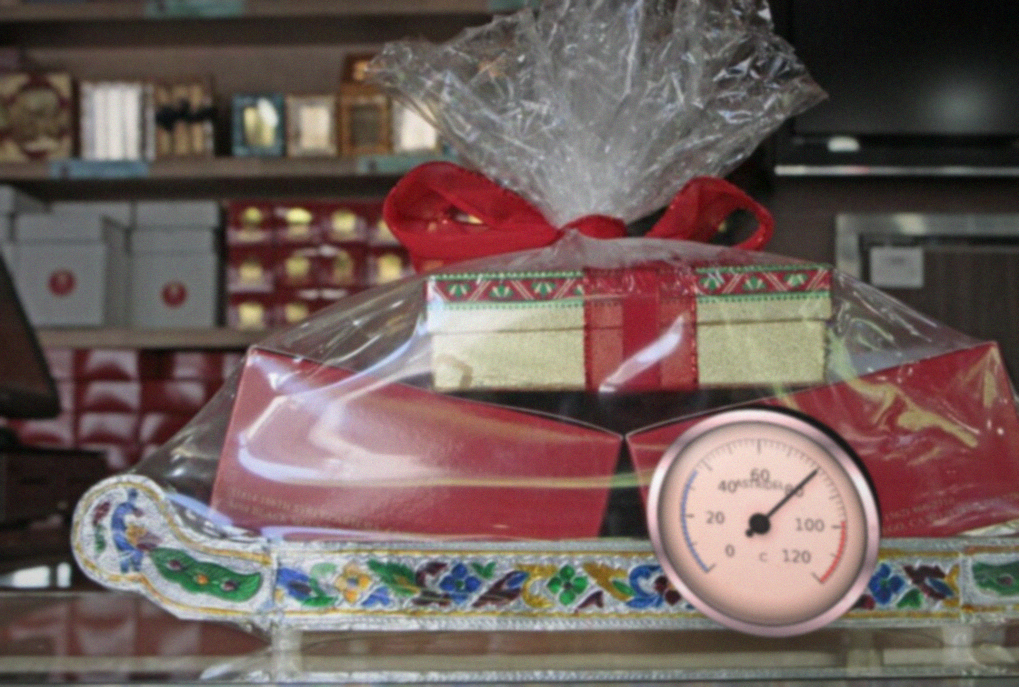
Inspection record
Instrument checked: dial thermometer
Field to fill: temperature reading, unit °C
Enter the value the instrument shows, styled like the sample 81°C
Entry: 80°C
